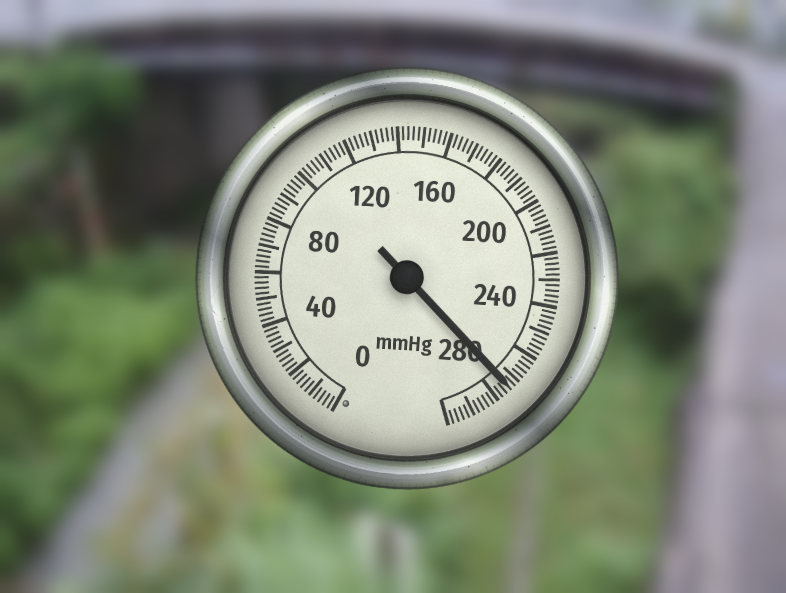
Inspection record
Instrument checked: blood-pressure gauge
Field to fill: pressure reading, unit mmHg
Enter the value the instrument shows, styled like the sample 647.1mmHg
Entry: 274mmHg
